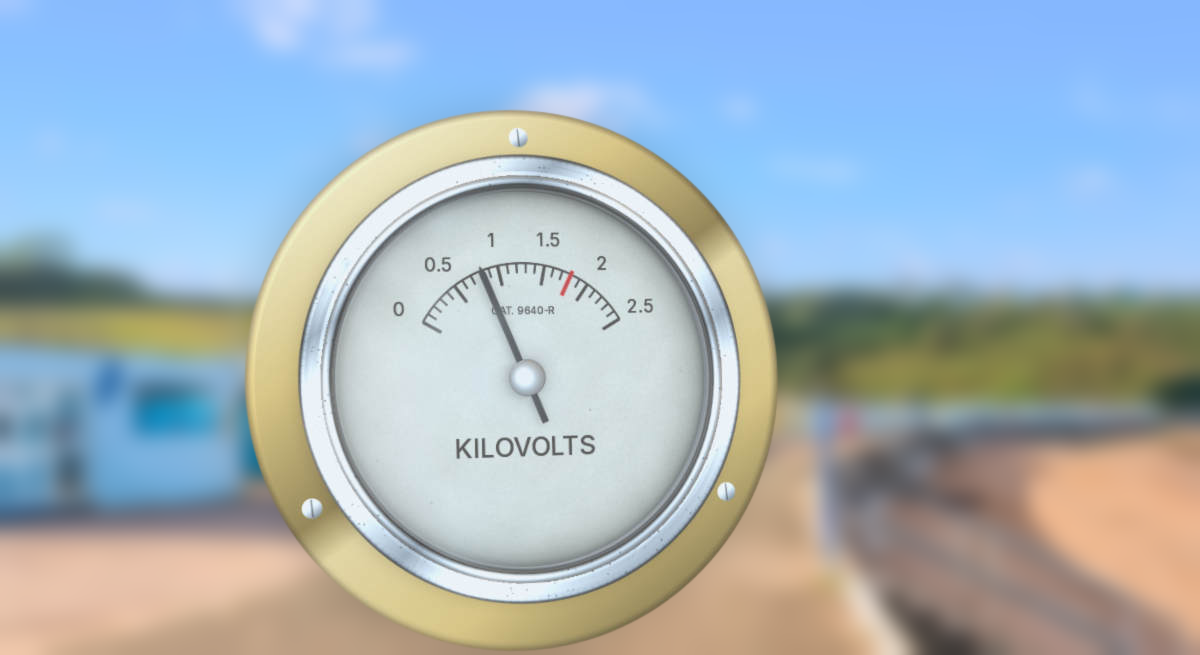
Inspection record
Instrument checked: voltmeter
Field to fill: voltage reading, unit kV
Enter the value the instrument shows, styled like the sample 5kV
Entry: 0.8kV
